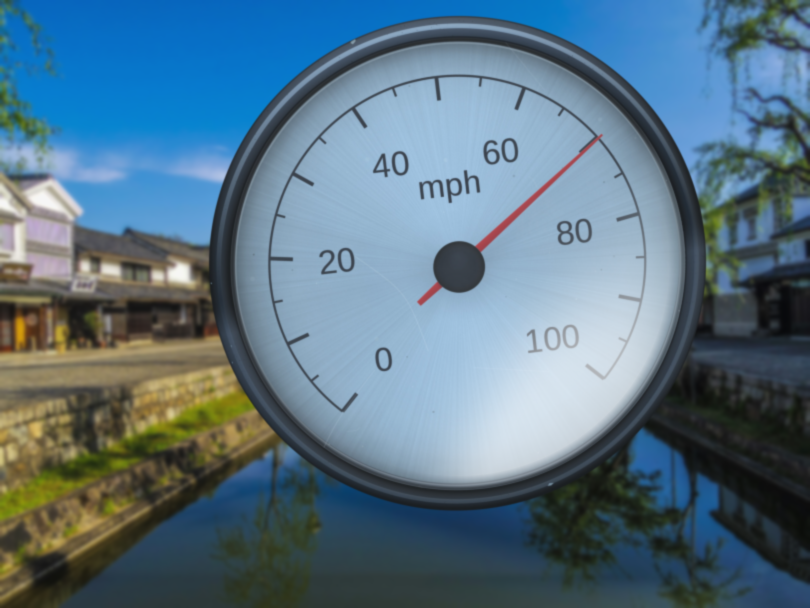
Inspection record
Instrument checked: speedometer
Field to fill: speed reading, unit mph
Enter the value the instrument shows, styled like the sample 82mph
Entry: 70mph
